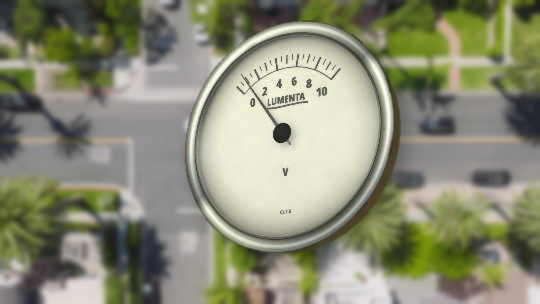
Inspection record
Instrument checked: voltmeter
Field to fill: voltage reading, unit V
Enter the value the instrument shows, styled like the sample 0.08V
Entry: 1V
